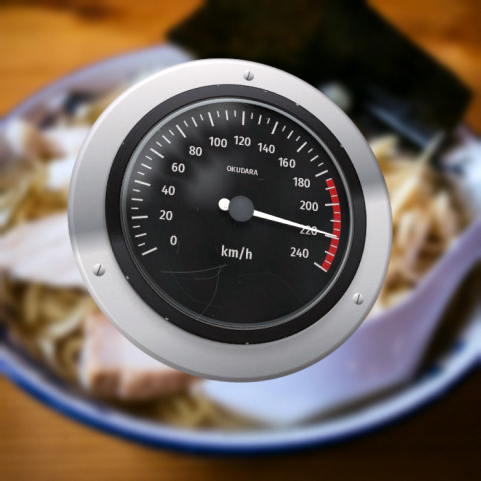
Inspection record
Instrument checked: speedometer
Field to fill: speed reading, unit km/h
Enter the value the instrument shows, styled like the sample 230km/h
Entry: 220km/h
